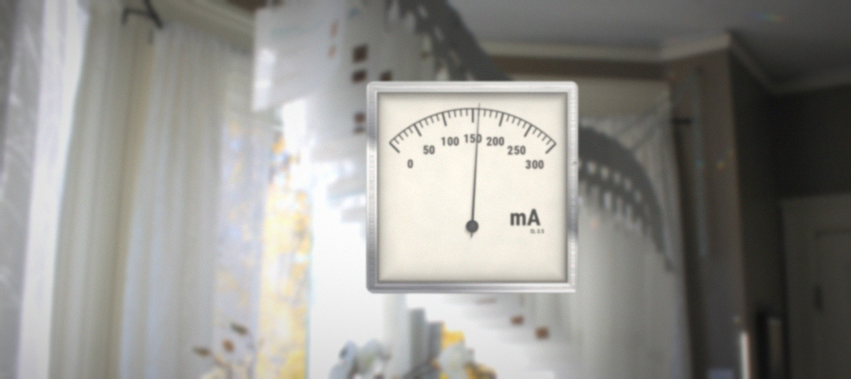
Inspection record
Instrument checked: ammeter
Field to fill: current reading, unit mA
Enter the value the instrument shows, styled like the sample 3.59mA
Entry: 160mA
